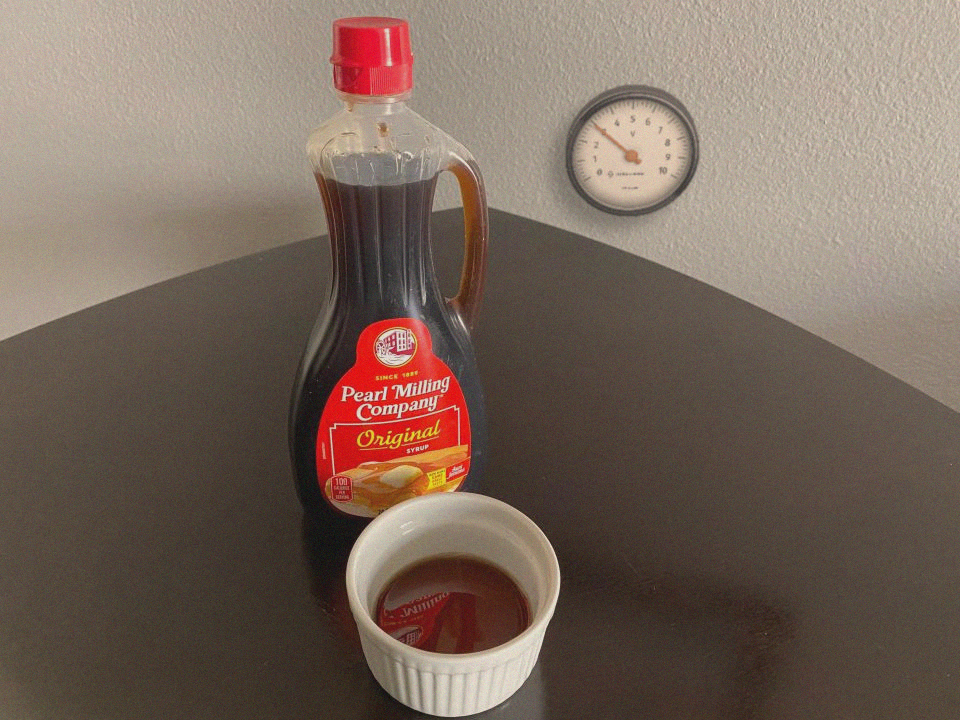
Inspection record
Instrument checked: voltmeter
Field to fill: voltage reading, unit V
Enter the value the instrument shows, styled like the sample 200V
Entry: 3V
